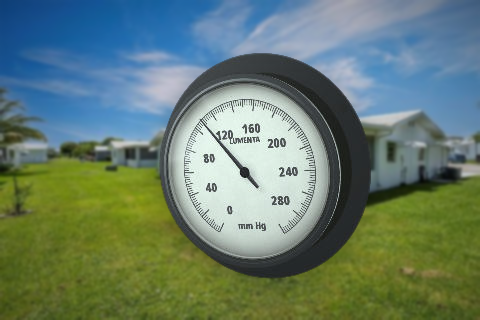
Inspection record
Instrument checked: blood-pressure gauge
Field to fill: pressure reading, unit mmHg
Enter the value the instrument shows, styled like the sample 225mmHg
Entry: 110mmHg
